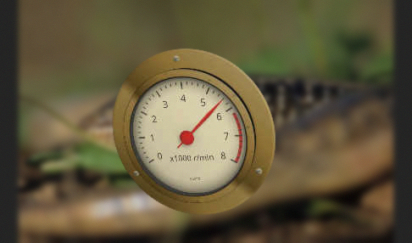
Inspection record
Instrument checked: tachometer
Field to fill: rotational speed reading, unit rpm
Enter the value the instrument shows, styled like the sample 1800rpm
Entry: 5600rpm
